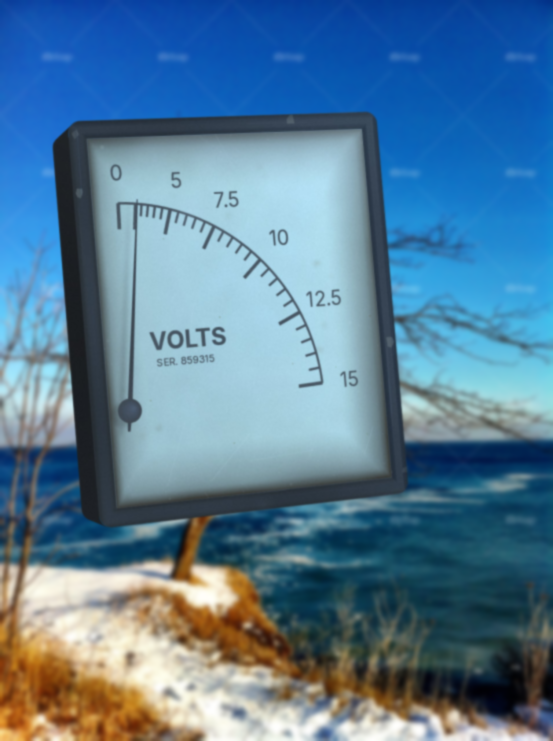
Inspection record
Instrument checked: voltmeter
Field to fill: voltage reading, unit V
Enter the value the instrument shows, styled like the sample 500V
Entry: 2.5V
